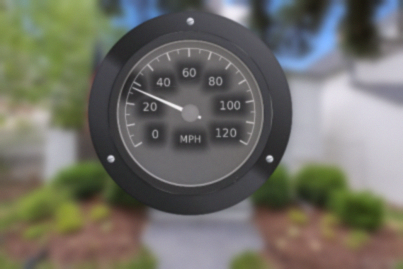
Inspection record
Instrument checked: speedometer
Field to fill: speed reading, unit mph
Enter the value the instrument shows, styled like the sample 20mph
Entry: 27.5mph
